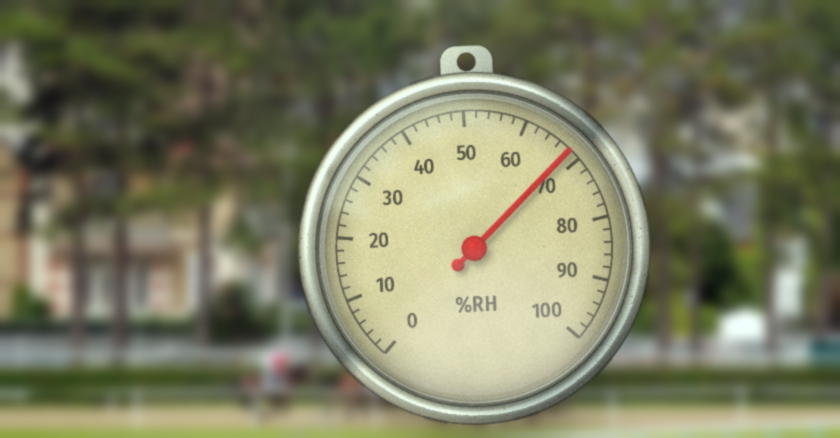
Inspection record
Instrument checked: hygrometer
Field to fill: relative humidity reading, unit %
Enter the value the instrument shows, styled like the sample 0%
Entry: 68%
